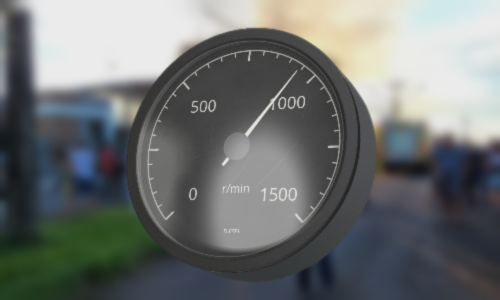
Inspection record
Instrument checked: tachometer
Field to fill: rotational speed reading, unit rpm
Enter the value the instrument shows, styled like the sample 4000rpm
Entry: 950rpm
